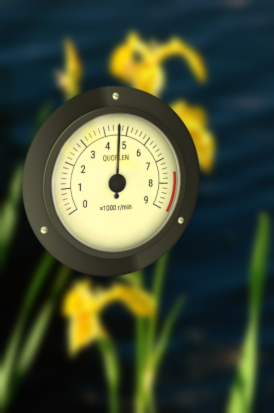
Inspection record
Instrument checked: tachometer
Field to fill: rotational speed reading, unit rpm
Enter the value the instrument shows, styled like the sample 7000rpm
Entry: 4600rpm
